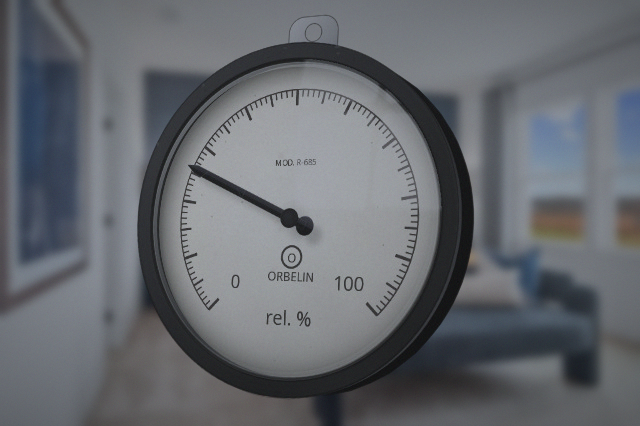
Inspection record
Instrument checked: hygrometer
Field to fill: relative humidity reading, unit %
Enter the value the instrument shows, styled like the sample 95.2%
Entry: 26%
